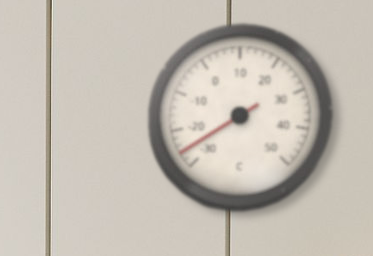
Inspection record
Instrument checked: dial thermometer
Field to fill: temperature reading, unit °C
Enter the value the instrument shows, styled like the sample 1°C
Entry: -26°C
